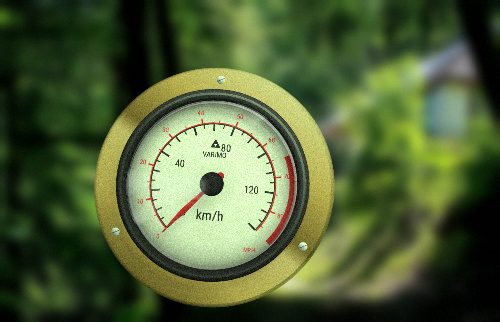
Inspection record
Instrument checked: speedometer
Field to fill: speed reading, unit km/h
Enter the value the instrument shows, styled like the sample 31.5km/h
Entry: 0km/h
